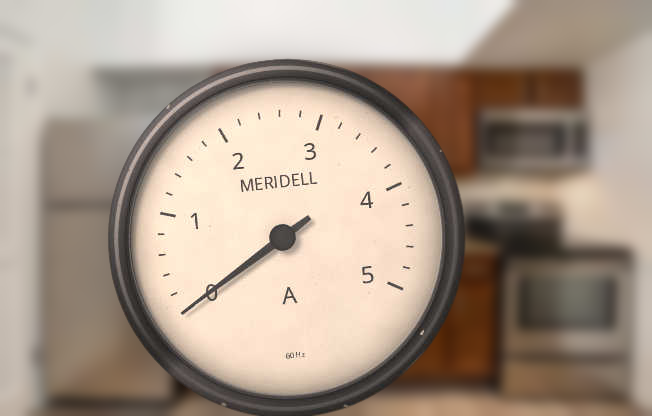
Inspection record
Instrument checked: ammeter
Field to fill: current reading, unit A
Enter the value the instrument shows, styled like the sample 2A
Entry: 0A
